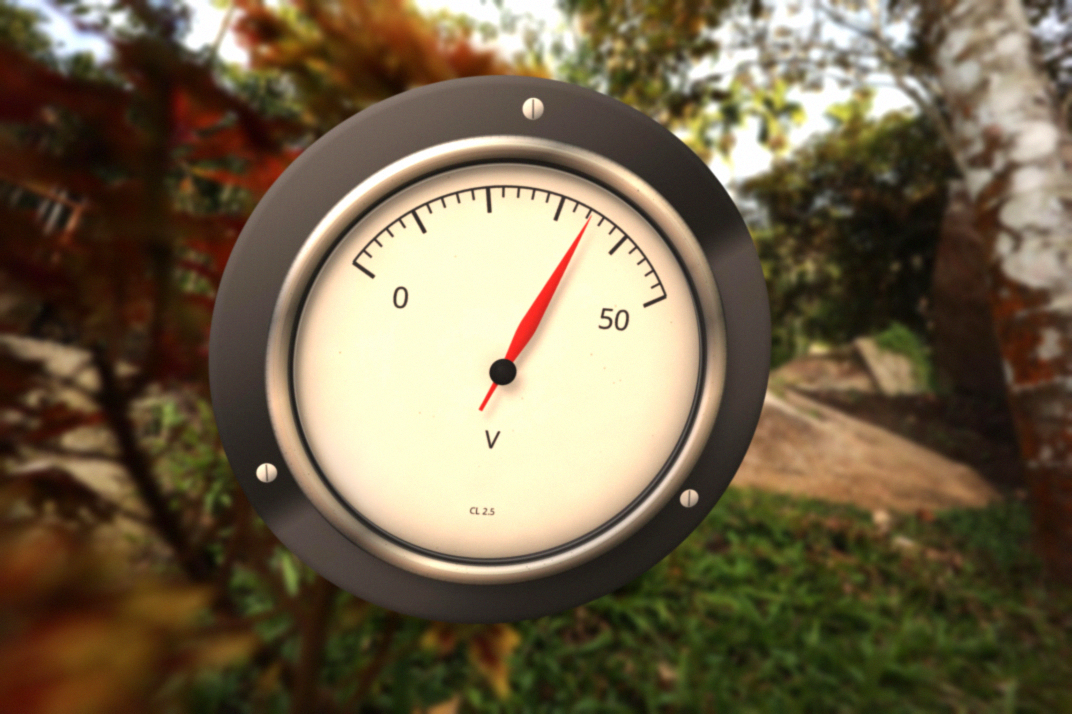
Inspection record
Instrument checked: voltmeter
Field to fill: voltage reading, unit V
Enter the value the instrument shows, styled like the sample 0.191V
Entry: 34V
